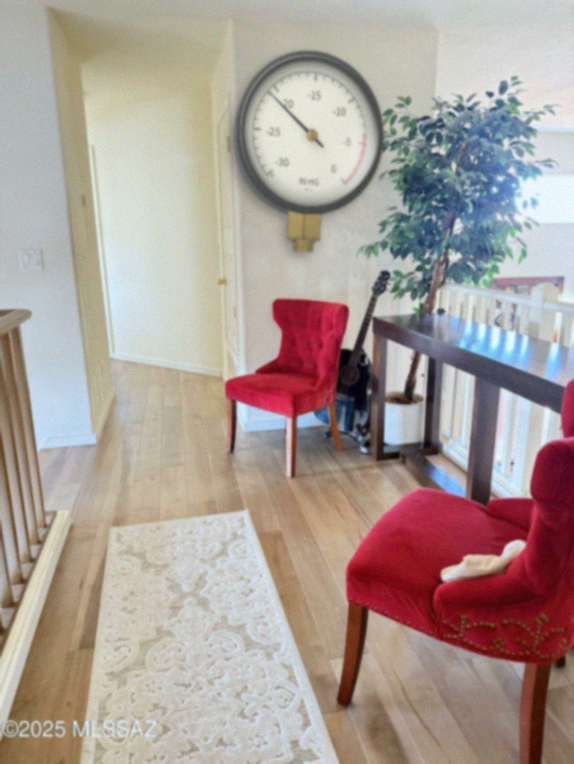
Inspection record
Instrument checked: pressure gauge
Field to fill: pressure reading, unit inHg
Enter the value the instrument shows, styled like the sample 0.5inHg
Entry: -21inHg
